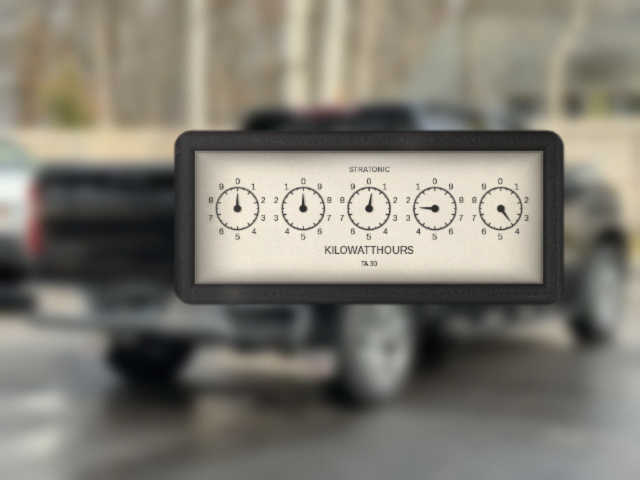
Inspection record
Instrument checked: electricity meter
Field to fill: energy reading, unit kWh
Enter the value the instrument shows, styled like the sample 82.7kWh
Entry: 24kWh
